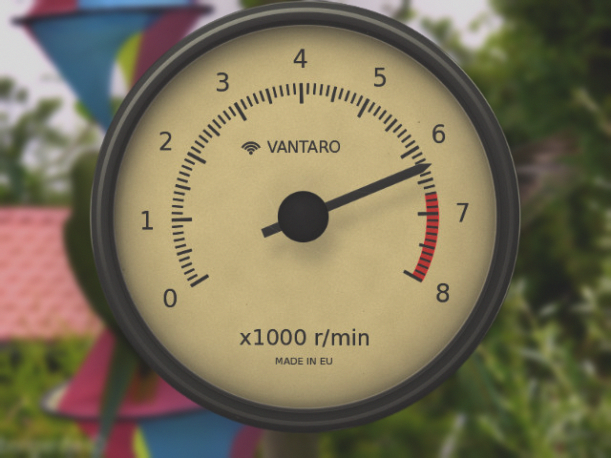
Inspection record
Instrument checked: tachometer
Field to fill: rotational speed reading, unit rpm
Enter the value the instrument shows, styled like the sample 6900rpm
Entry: 6300rpm
